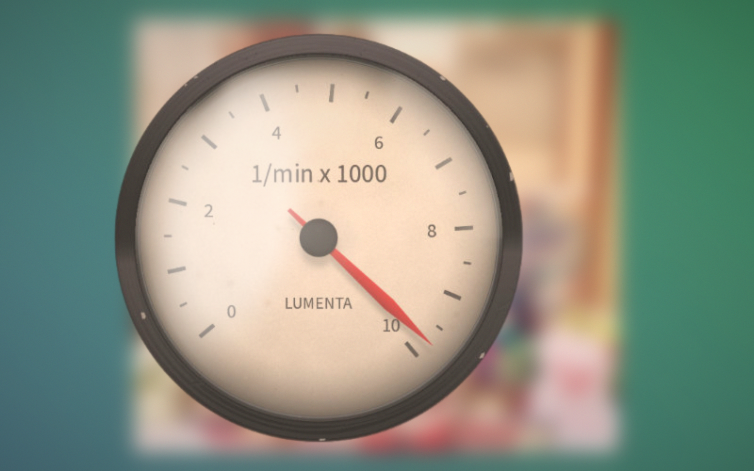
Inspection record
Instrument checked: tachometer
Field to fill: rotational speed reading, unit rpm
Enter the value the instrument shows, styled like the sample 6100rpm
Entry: 9750rpm
